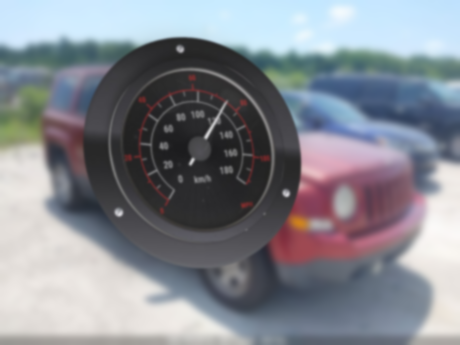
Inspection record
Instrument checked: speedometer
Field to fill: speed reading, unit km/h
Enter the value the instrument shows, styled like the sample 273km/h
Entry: 120km/h
